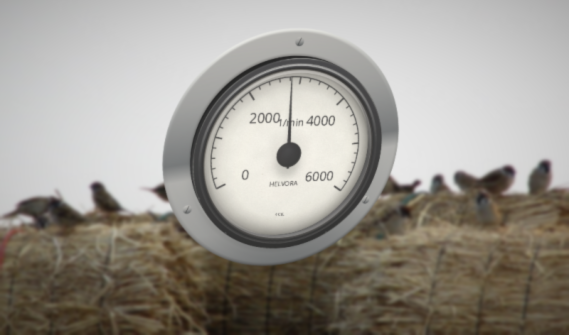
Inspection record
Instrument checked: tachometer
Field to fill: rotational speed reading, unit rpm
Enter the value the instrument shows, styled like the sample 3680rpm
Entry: 2800rpm
